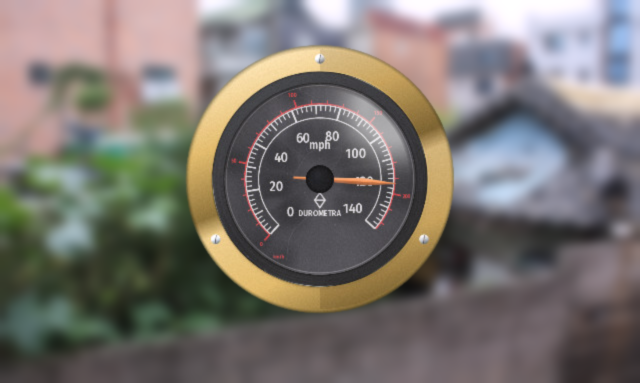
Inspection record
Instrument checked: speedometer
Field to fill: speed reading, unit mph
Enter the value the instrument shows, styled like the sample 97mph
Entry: 120mph
